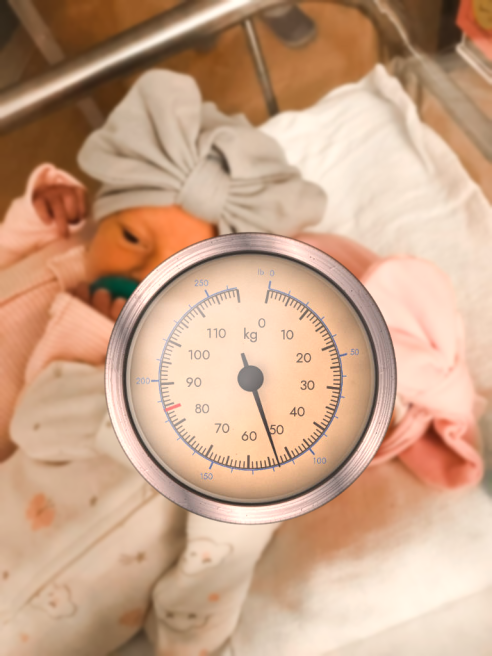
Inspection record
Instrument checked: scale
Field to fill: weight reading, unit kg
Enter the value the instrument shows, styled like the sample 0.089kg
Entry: 53kg
